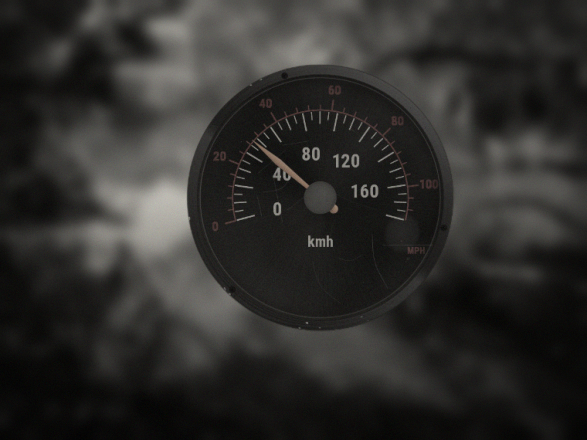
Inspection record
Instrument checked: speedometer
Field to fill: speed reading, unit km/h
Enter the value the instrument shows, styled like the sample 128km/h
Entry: 47.5km/h
